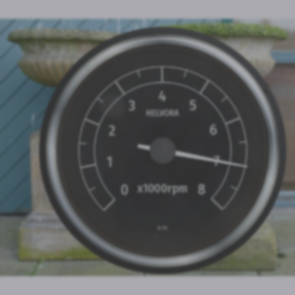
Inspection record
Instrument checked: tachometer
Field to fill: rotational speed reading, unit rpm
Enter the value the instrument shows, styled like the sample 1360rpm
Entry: 7000rpm
